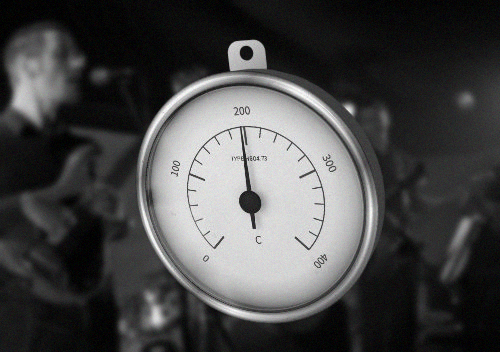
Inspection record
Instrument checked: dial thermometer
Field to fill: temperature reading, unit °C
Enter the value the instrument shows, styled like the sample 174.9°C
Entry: 200°C
